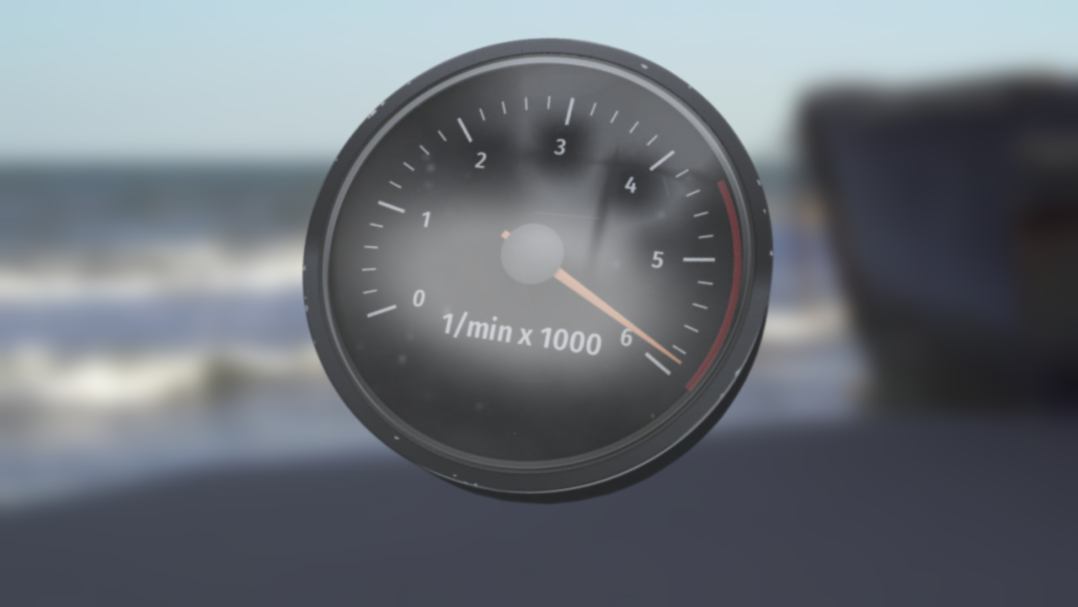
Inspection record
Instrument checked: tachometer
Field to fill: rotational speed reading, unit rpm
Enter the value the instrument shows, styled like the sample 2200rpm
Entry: 5900rpm
